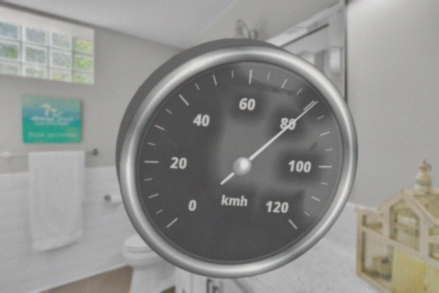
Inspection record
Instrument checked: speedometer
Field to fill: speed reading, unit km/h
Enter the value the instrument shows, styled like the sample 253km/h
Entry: 80km/h
